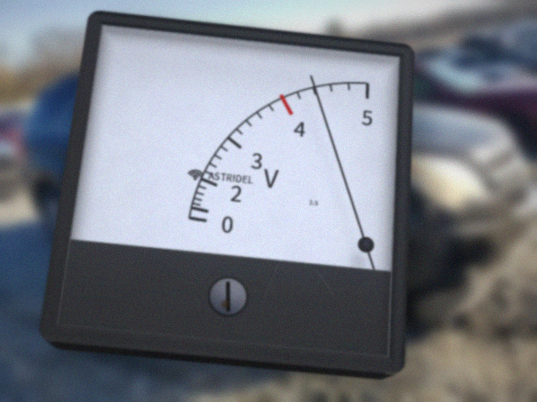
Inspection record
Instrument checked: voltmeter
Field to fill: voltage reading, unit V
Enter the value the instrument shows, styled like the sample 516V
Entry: 4.4V
